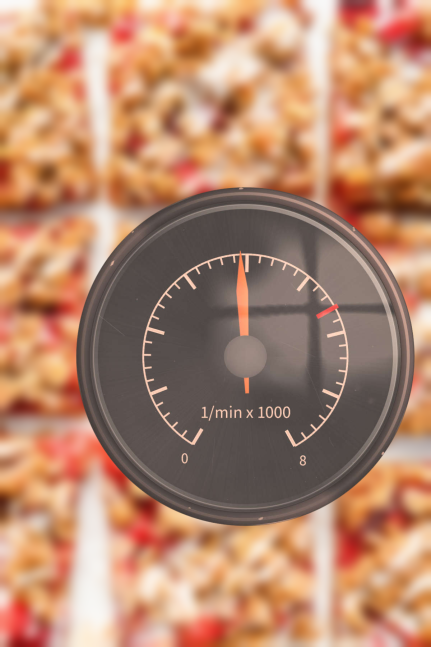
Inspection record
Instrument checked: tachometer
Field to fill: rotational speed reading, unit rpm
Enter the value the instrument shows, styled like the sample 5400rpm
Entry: 3900rpm
